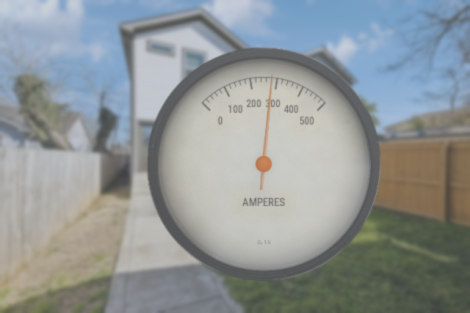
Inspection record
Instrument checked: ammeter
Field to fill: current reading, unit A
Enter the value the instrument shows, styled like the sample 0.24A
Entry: 280A
